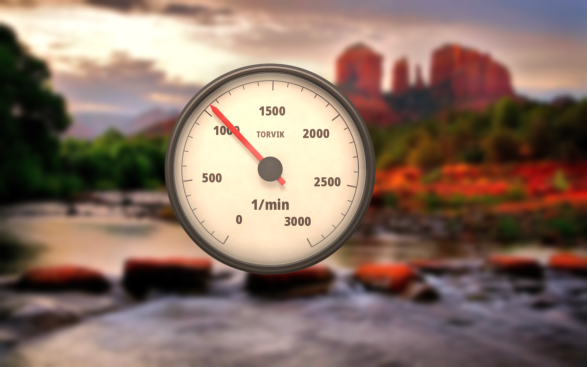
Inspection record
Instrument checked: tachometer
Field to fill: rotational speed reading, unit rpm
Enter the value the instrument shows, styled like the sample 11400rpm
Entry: 1050rpm
